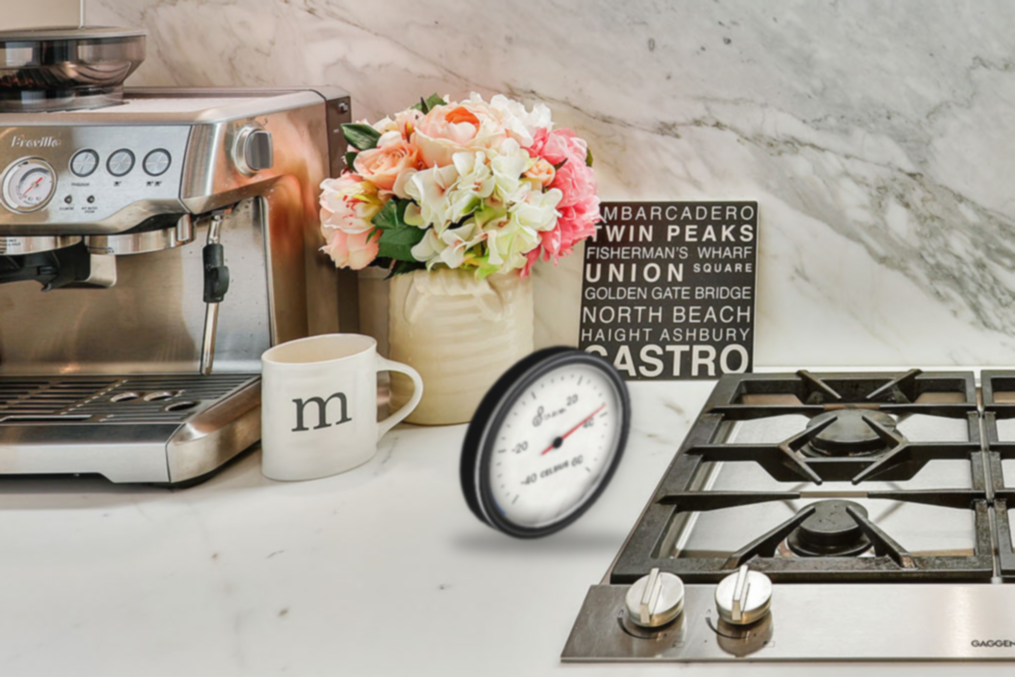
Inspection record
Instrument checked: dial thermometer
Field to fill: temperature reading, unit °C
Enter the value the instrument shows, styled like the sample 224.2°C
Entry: 36°C
